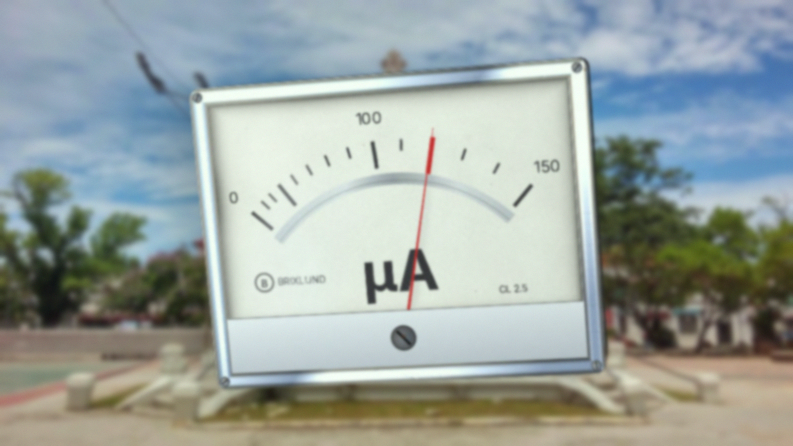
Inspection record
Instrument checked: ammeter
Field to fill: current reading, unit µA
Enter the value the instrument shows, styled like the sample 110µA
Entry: 120µA
